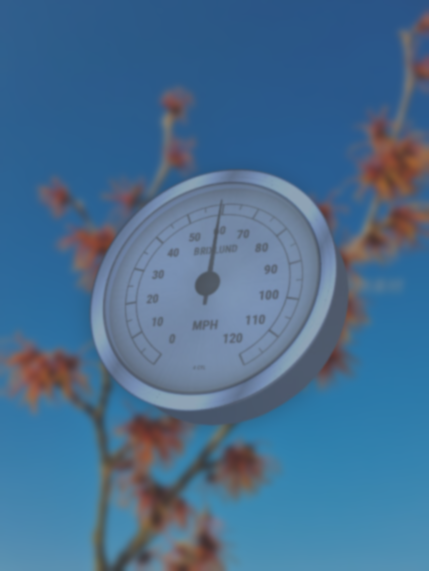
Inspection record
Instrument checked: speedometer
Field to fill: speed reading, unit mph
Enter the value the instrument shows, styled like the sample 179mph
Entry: 60mph
